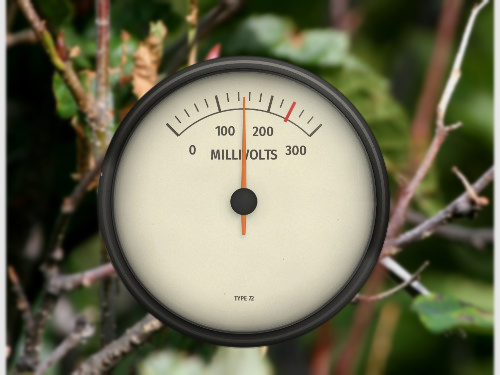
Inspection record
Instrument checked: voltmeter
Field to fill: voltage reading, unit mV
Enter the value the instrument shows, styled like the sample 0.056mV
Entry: 150mV
